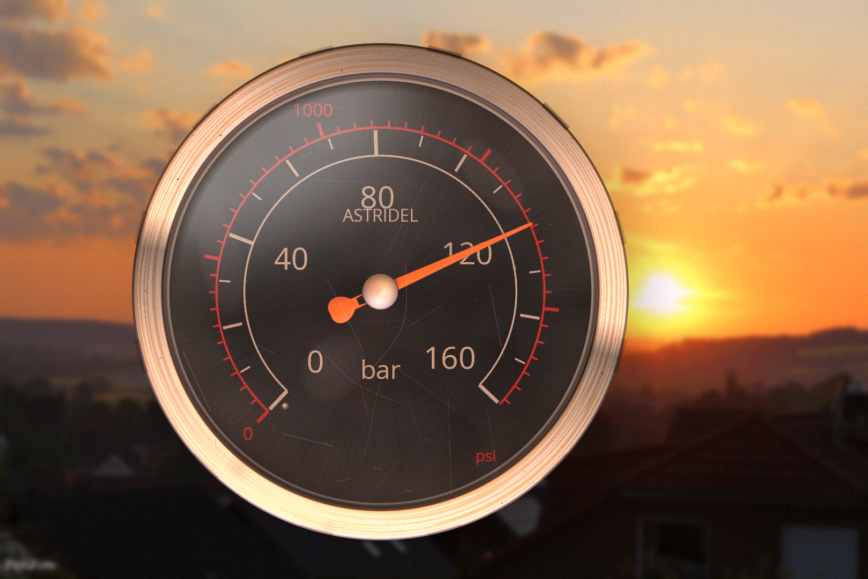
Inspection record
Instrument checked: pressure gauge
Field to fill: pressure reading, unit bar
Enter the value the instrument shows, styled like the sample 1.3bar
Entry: 120bar
